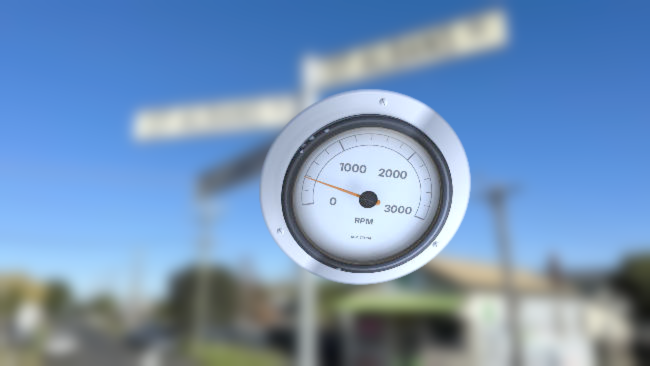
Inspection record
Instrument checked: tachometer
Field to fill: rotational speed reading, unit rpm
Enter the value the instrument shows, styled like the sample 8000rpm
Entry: 400rpm
